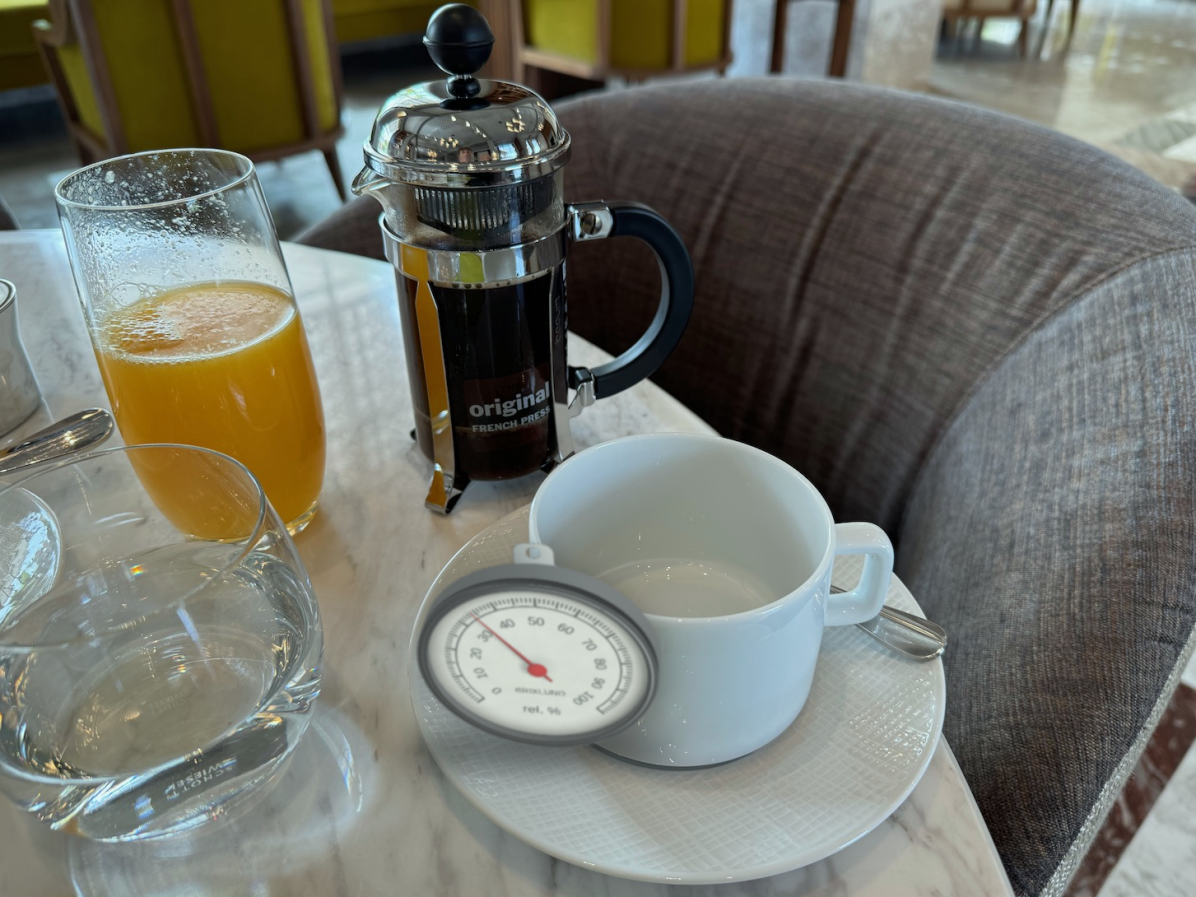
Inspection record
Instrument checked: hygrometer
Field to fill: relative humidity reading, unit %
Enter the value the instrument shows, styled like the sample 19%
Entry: 35%
